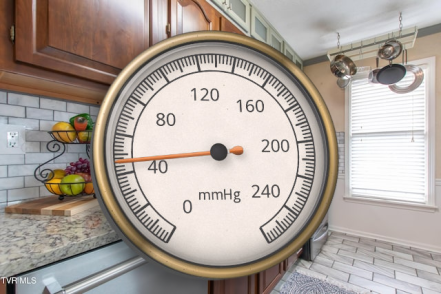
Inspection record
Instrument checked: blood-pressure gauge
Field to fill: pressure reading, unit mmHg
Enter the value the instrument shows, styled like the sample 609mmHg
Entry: 46mmHg
